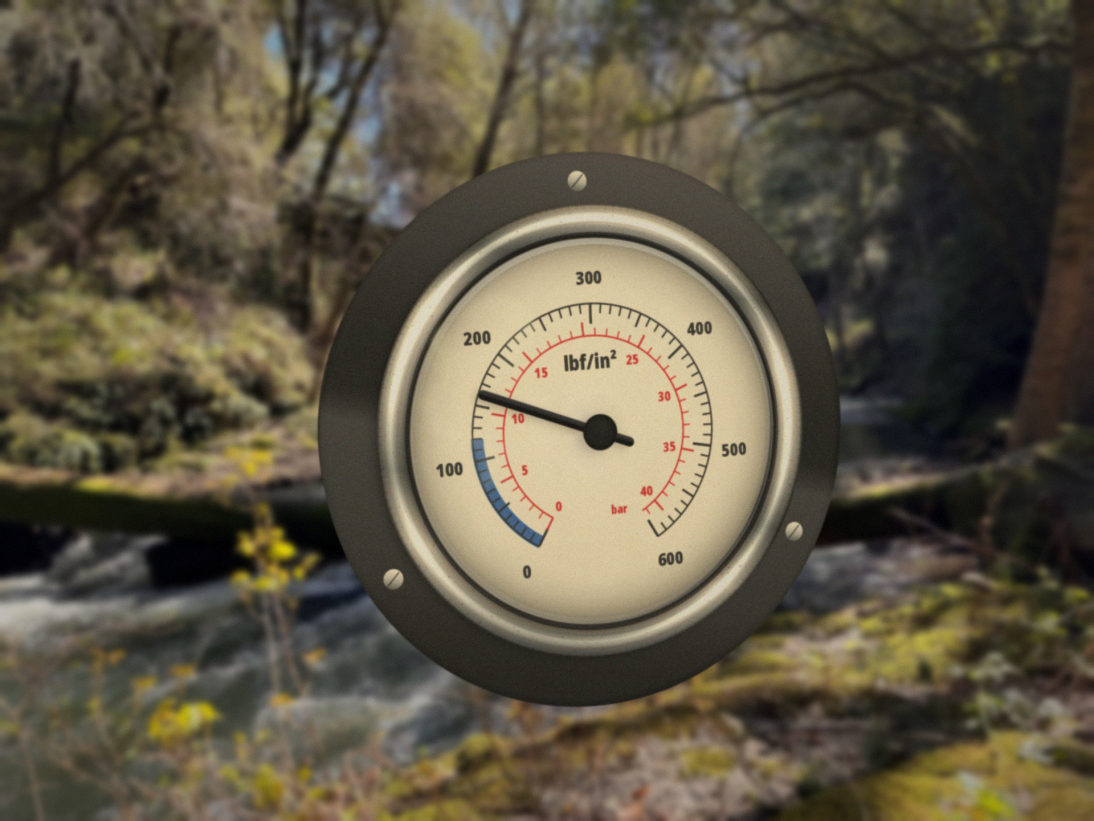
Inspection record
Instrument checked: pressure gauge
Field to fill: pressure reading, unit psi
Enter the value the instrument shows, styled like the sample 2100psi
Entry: 160psi
